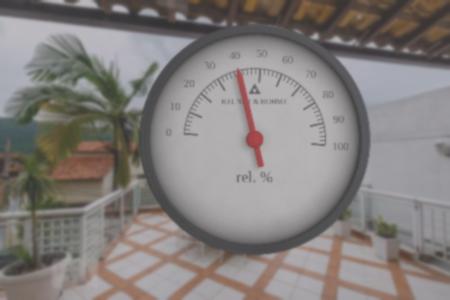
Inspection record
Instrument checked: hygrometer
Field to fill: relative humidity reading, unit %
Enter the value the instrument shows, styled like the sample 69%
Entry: 40%
